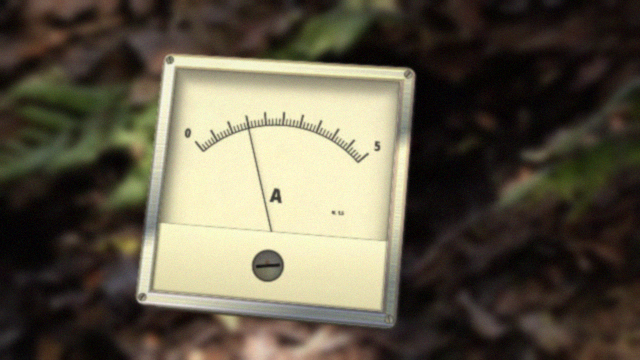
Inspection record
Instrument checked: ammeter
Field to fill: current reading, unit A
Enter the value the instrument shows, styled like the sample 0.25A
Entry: 1.5A
